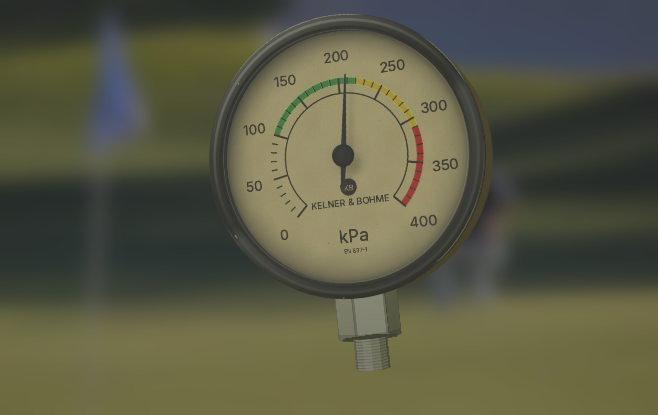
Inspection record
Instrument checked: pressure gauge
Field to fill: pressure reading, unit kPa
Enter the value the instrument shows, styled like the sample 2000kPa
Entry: 210kPa
